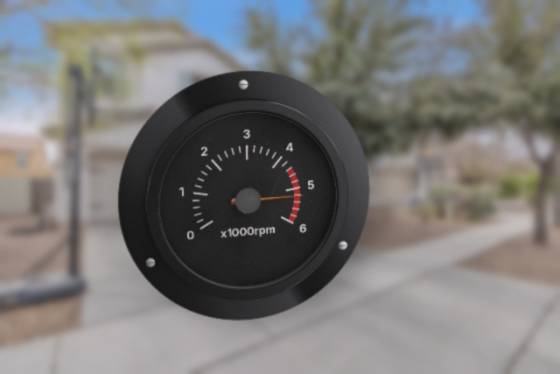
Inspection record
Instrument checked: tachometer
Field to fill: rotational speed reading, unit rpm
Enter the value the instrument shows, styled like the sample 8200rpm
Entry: 5200rpm
